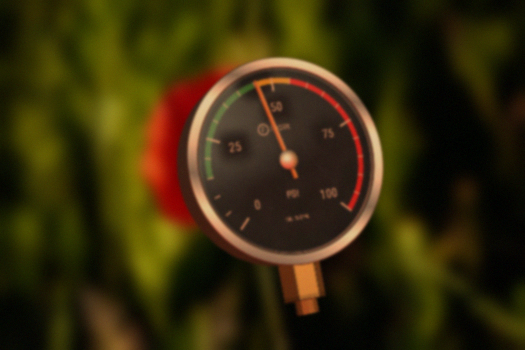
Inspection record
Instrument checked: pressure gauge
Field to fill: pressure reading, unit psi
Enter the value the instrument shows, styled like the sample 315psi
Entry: 45psi
